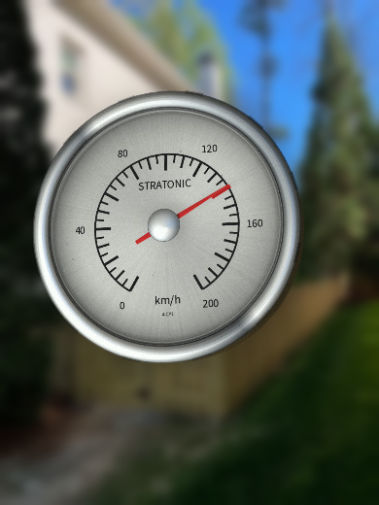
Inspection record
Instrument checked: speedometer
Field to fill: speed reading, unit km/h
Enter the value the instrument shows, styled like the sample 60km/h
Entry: 140km/h
